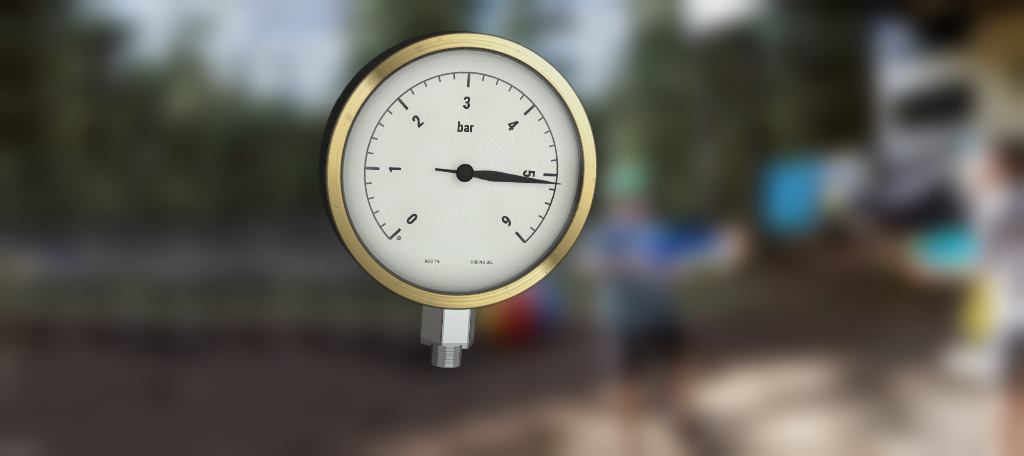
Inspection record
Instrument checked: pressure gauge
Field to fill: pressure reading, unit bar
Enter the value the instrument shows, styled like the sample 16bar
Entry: 5.1bar
